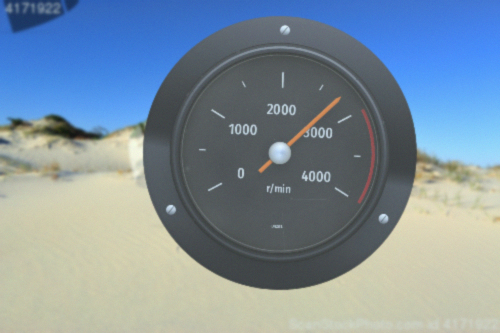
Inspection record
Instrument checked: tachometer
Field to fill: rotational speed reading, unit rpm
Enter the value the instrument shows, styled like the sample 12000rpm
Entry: 2750rpm
